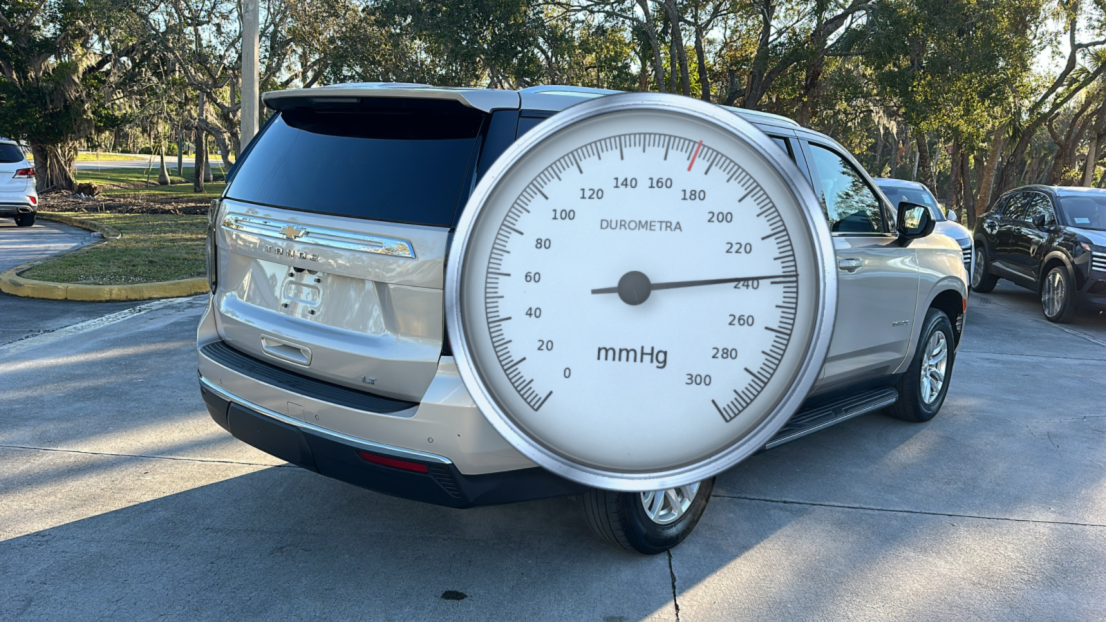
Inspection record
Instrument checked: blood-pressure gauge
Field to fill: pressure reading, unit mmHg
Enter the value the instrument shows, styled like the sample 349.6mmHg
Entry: 238mmHg
